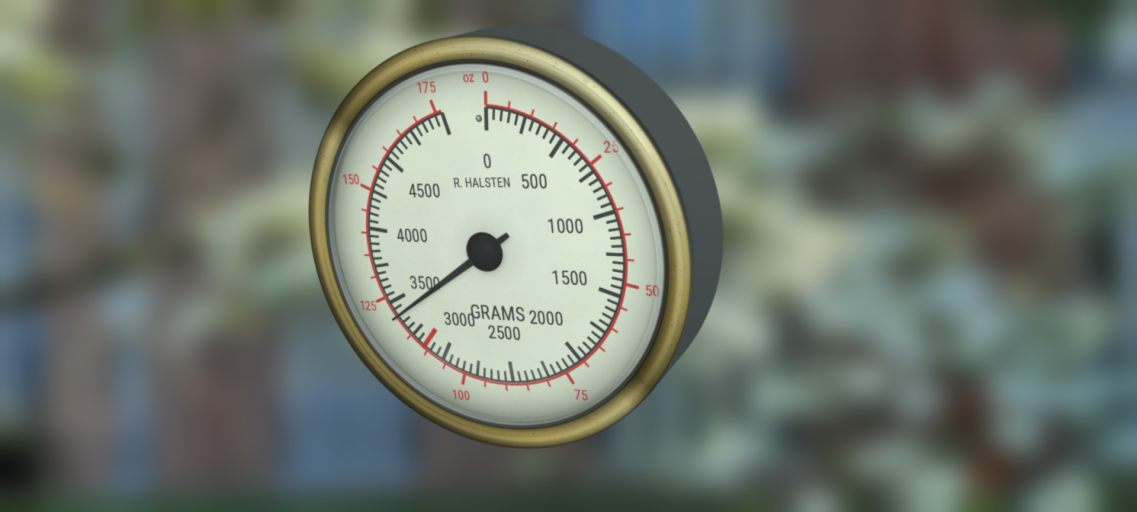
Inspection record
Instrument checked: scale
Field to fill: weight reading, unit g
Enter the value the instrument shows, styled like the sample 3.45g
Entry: 3400g
